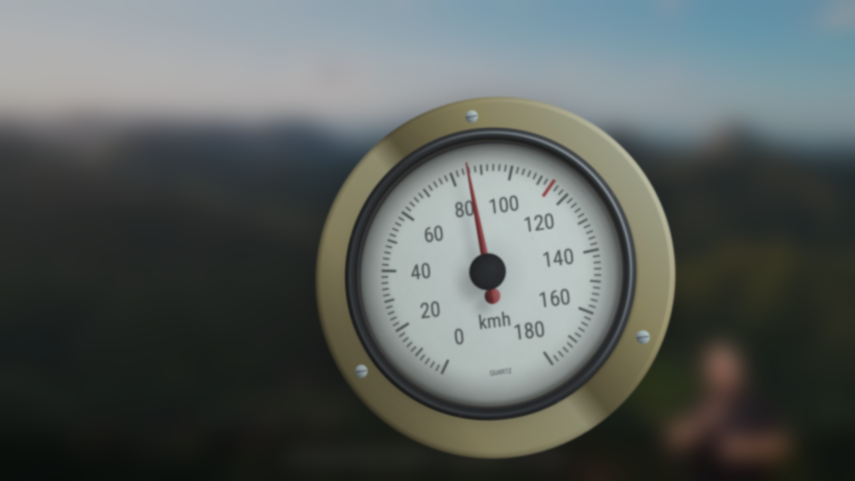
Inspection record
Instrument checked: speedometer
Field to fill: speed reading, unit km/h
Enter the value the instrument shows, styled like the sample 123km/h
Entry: 86km/h
